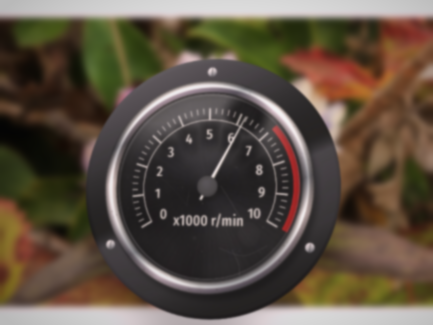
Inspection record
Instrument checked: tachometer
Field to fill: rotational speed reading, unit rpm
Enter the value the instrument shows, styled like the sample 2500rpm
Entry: 6200rpm
